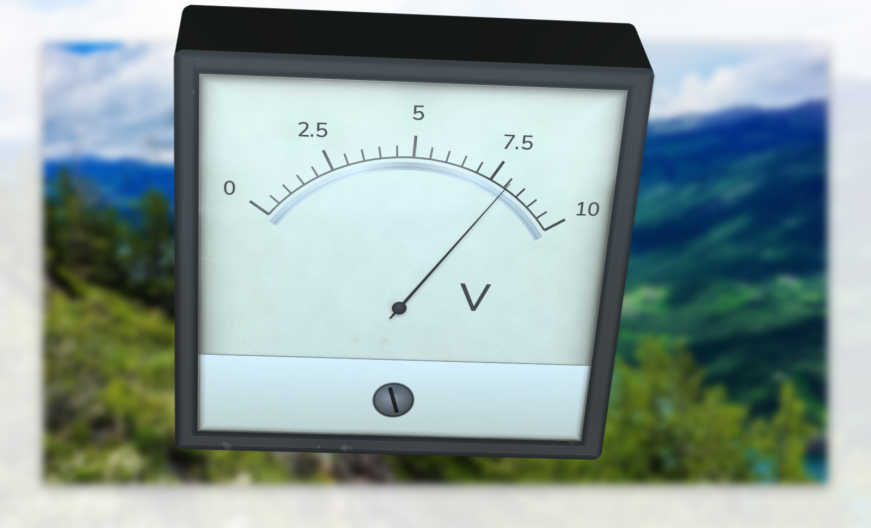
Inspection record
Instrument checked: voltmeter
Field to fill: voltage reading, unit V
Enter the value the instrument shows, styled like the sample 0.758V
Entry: 8V
